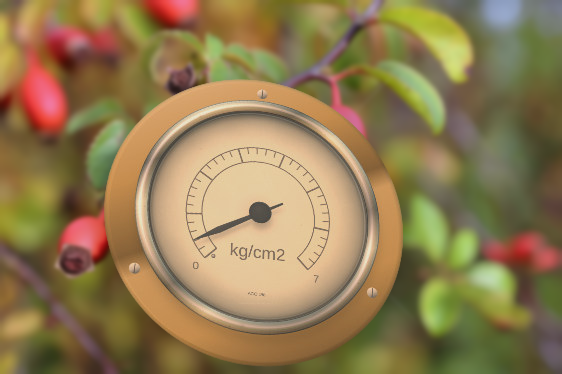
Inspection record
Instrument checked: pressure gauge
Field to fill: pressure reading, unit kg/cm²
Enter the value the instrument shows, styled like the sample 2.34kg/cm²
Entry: 0.4kg/cm²
